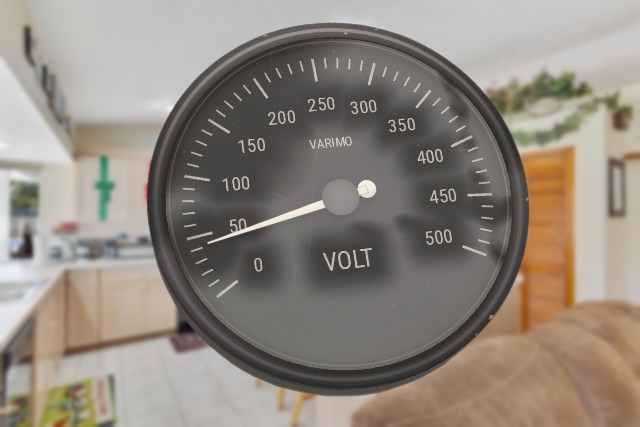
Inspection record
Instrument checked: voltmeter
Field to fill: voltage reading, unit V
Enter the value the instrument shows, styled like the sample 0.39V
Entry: 40V
